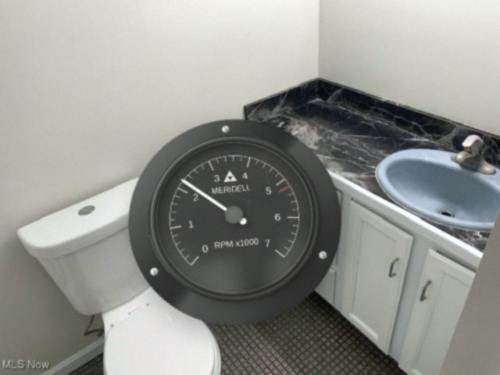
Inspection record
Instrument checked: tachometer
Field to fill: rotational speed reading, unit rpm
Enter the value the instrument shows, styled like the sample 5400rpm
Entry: 2200rpm
